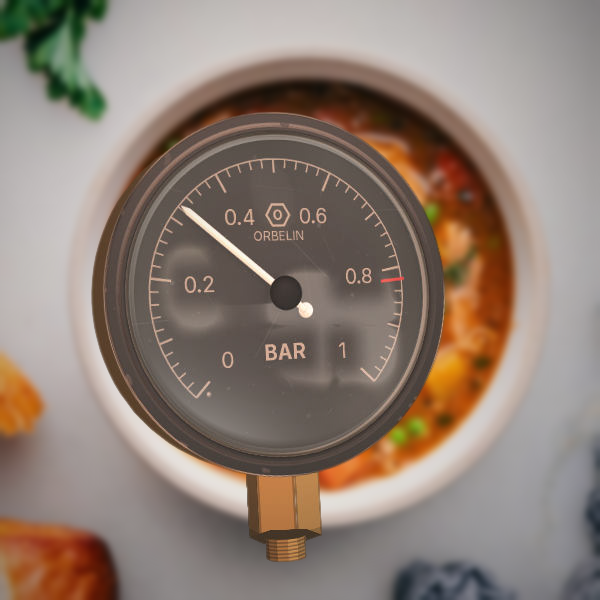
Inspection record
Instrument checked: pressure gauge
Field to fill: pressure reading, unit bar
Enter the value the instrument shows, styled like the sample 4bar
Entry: 0.32bar
